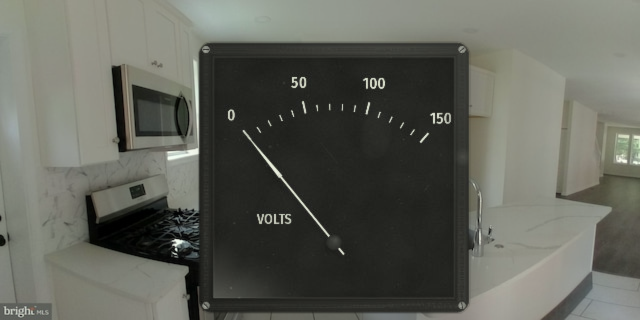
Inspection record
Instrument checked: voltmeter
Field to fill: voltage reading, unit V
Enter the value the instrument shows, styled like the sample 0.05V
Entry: 0V
